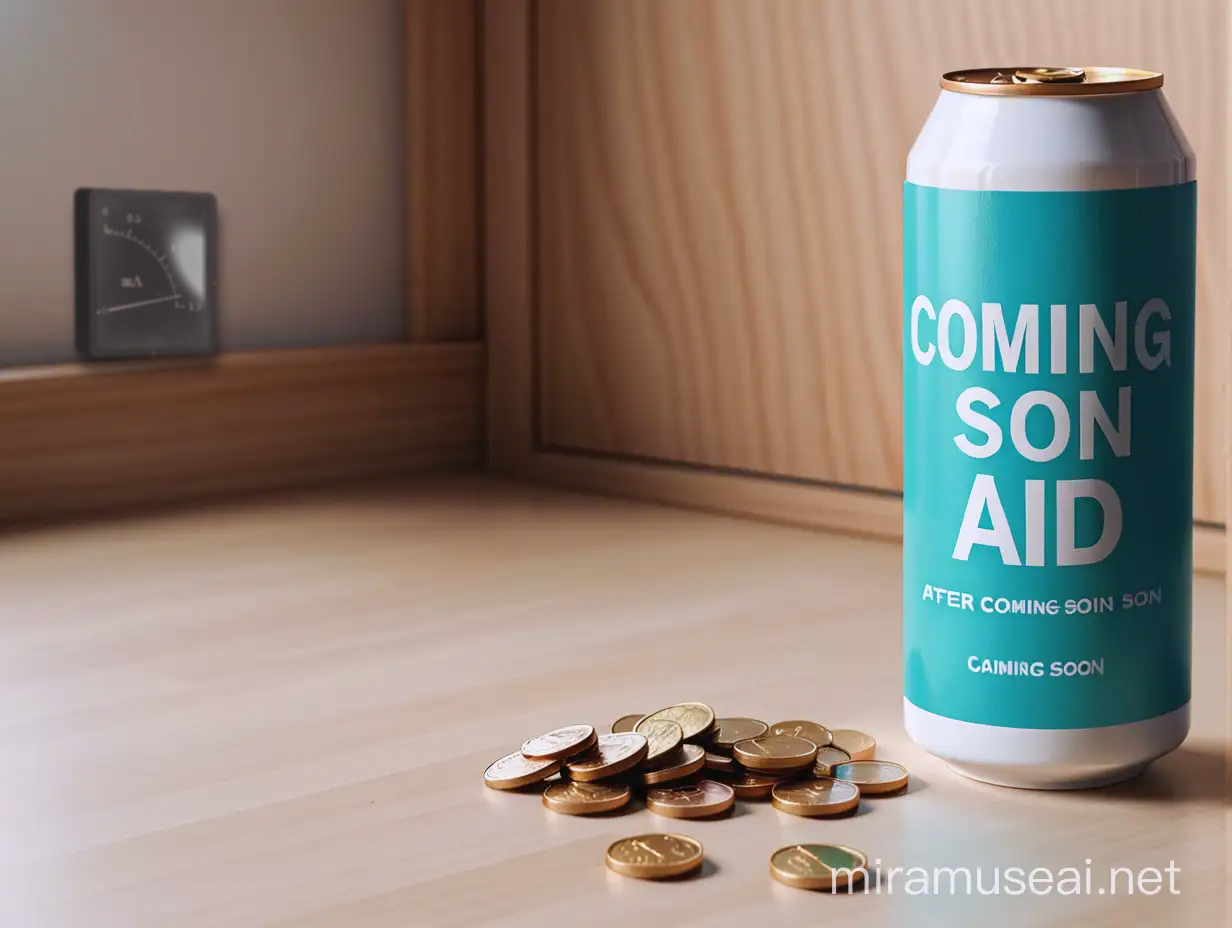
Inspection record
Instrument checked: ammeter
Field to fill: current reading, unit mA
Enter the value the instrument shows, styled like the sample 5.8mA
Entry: 1.4mA
